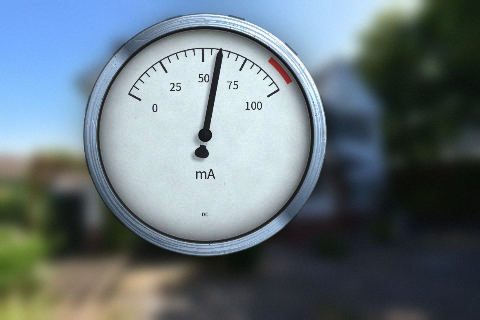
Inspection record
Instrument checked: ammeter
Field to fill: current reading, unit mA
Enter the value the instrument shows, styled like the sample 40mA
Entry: 60mA
